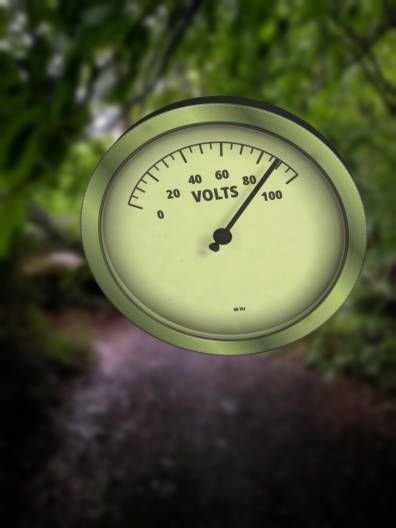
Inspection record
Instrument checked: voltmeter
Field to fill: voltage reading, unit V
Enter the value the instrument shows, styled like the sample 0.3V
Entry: 87.5V
